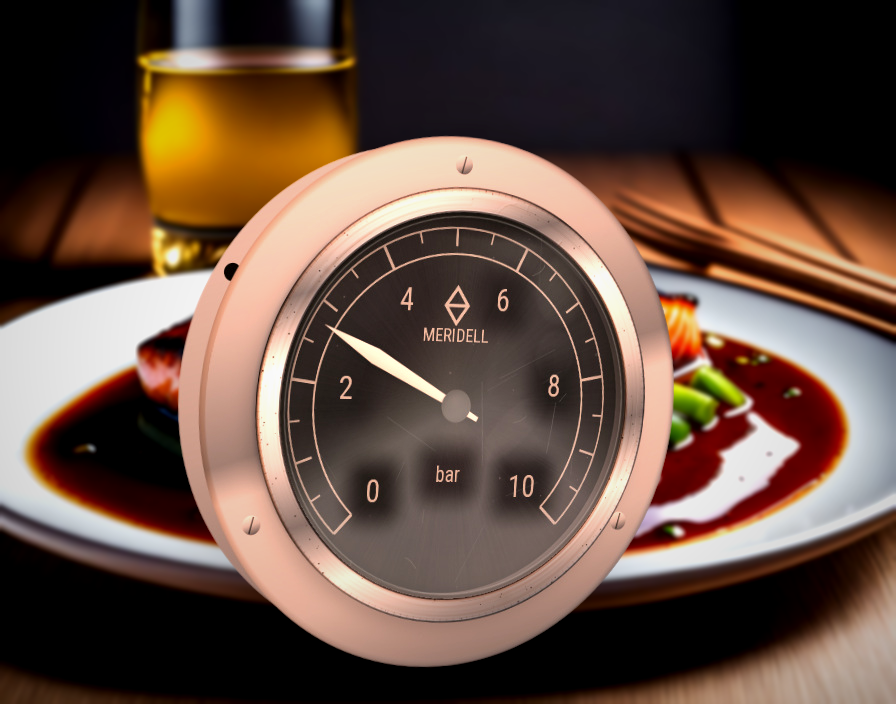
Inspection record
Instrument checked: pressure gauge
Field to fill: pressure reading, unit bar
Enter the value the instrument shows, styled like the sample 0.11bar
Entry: 2.75bar
